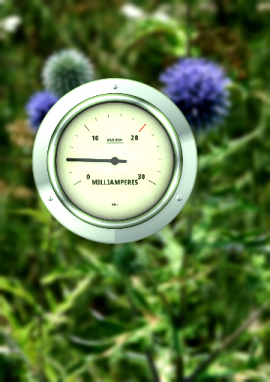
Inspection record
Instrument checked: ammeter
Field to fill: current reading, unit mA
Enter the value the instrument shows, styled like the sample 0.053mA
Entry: 4mA
